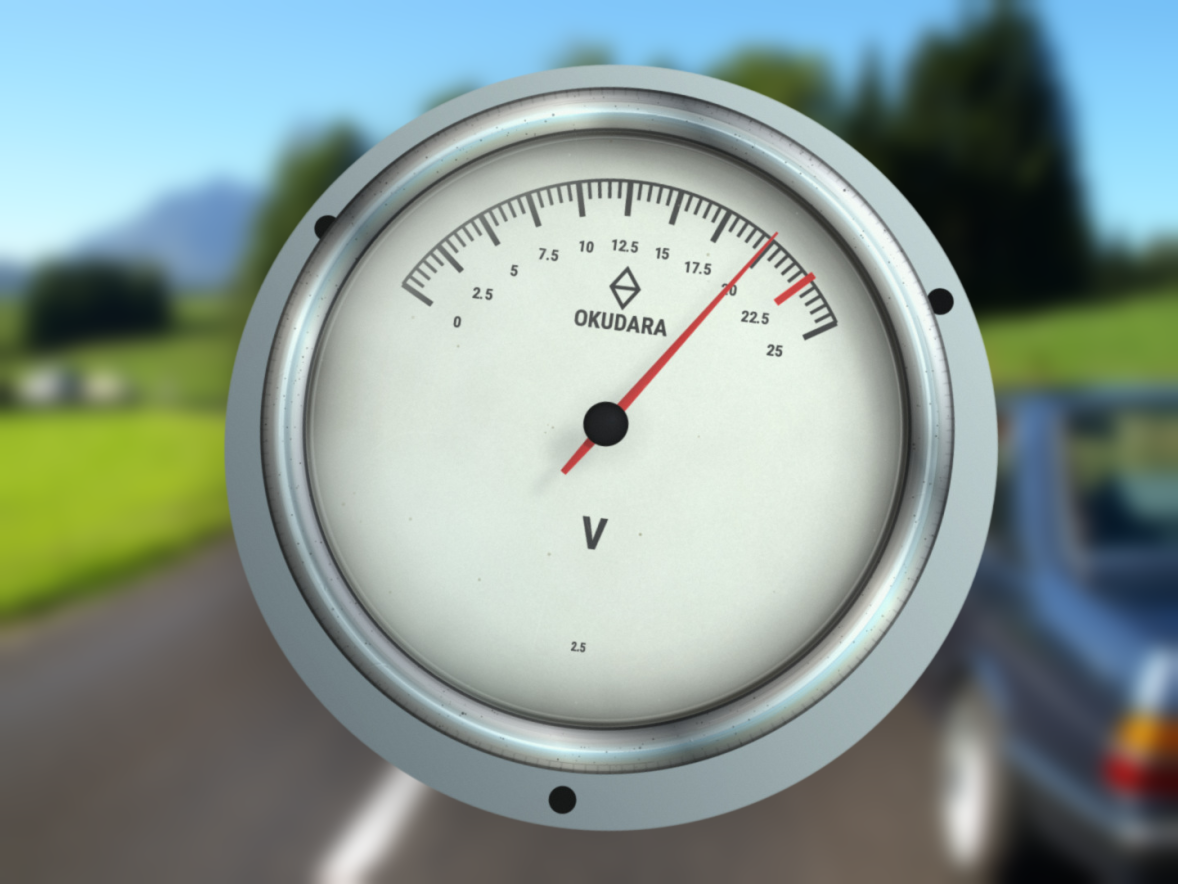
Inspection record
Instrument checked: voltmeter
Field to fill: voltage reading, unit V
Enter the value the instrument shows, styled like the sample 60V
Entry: 20V
